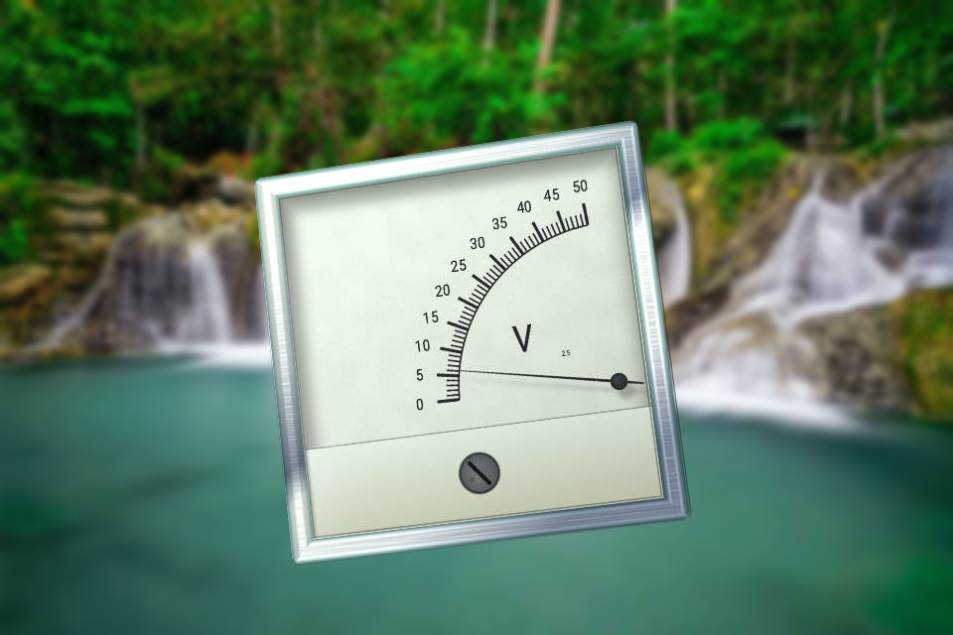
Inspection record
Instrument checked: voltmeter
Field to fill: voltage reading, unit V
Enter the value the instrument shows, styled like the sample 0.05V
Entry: 6V
